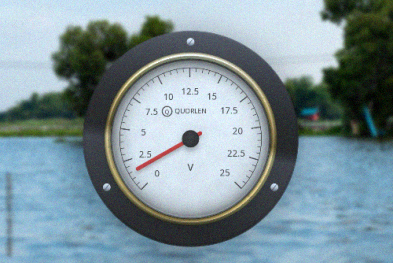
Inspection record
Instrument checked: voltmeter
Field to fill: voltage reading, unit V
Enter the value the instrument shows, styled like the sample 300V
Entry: 1.5V
